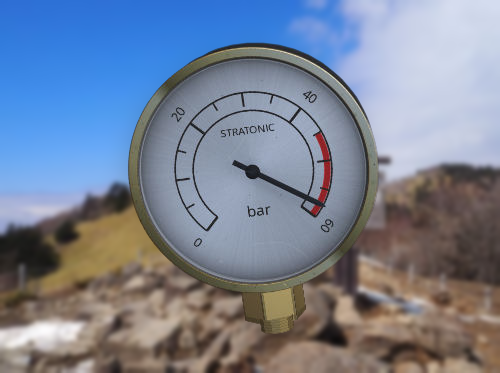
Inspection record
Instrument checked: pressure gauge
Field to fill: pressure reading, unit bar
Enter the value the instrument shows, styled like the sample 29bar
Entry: 57.5bar
